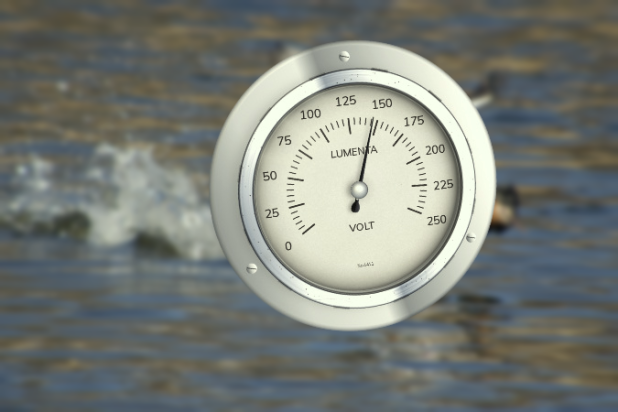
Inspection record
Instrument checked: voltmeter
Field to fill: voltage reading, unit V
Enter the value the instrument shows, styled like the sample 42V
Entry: 145V
